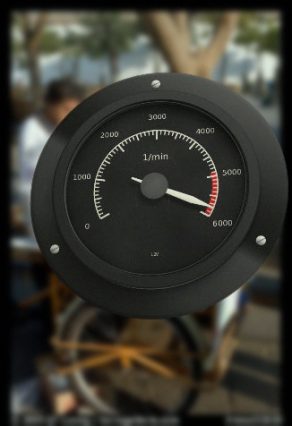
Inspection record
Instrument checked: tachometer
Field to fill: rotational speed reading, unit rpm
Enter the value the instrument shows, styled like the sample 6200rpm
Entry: 5800rpm
